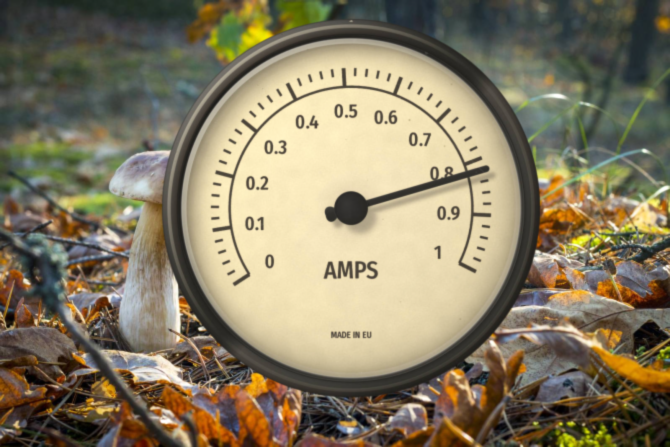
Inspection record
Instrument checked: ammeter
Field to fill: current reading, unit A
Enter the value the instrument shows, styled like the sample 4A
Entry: 0.82A
